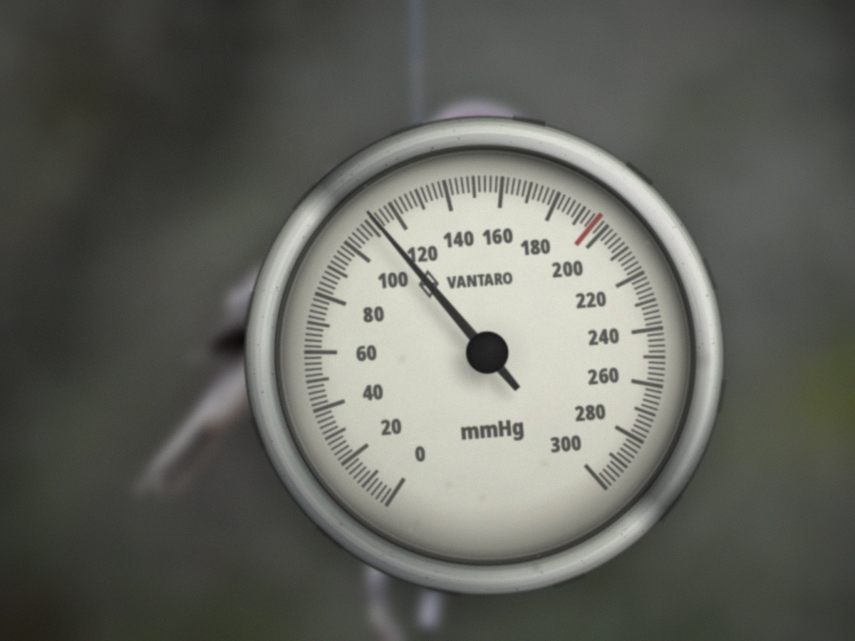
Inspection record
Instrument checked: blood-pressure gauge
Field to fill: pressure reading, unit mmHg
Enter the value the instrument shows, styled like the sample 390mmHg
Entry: 112mmHg
